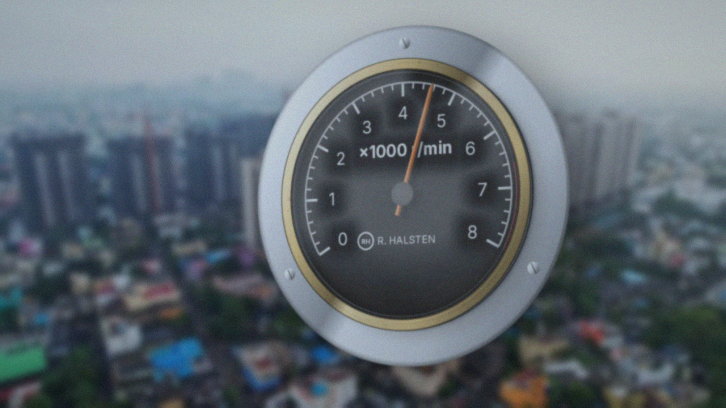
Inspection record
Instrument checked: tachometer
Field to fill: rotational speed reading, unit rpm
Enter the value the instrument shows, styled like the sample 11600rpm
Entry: 4600rpm
